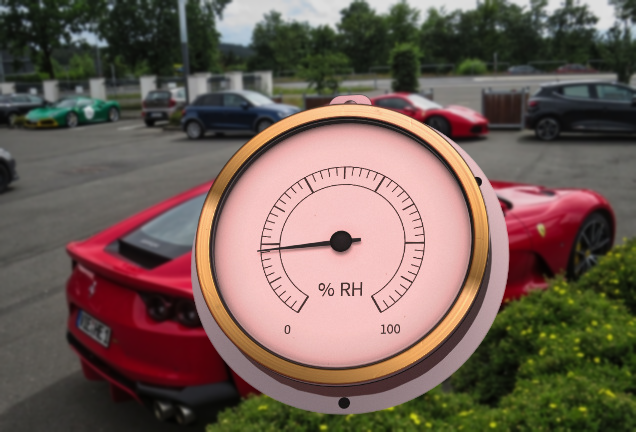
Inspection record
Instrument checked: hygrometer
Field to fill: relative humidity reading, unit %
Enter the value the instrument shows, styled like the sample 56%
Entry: 18%
